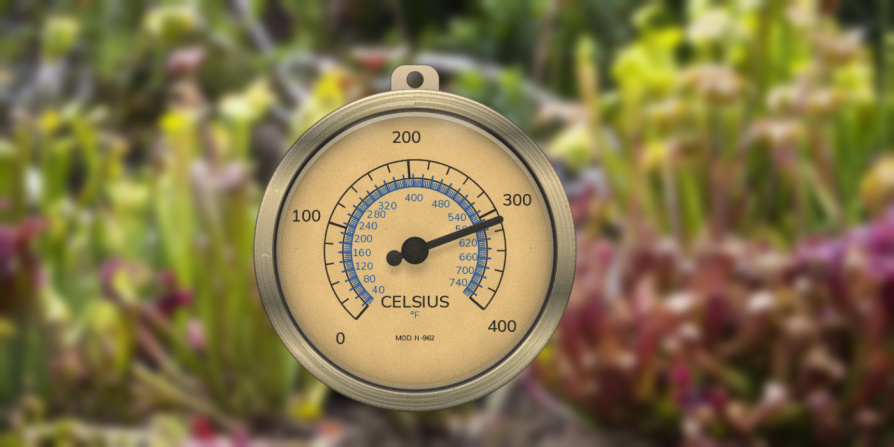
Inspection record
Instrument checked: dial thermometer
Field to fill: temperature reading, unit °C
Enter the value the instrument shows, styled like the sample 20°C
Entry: 310°C
